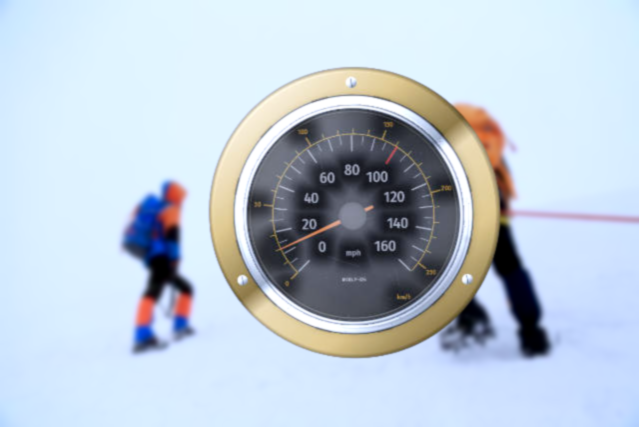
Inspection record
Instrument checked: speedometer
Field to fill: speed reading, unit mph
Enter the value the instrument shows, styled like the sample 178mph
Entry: 12.5mph
